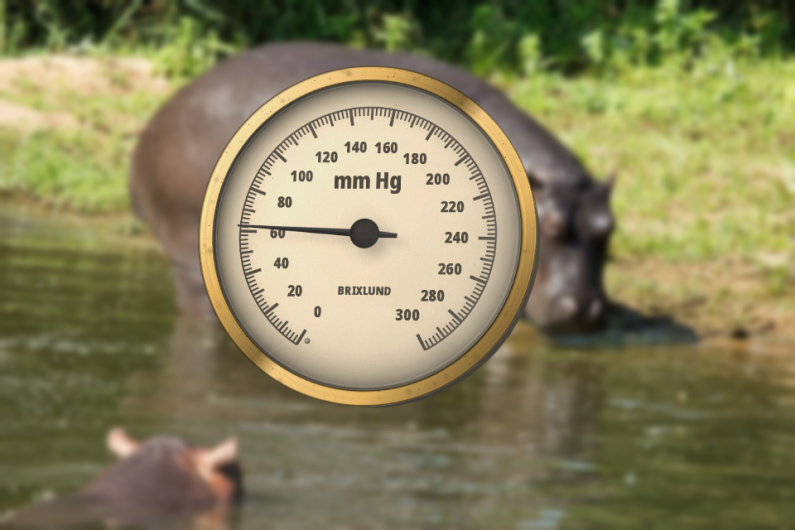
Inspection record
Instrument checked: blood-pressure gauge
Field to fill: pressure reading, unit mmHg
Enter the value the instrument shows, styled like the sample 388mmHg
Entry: 62mmHg
